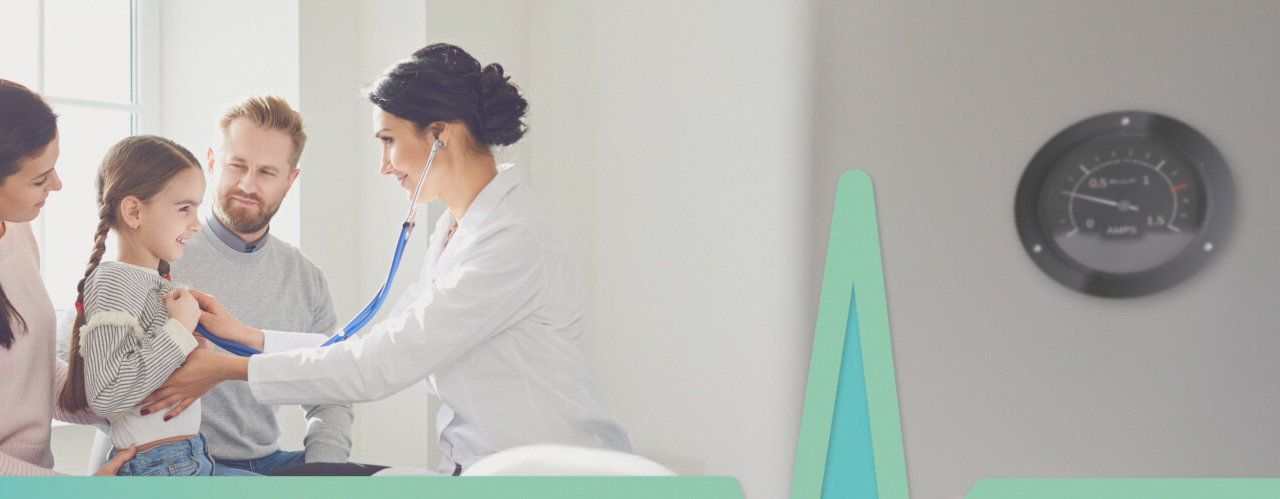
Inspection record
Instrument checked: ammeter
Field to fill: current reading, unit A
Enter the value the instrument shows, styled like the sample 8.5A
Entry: 0.3A
